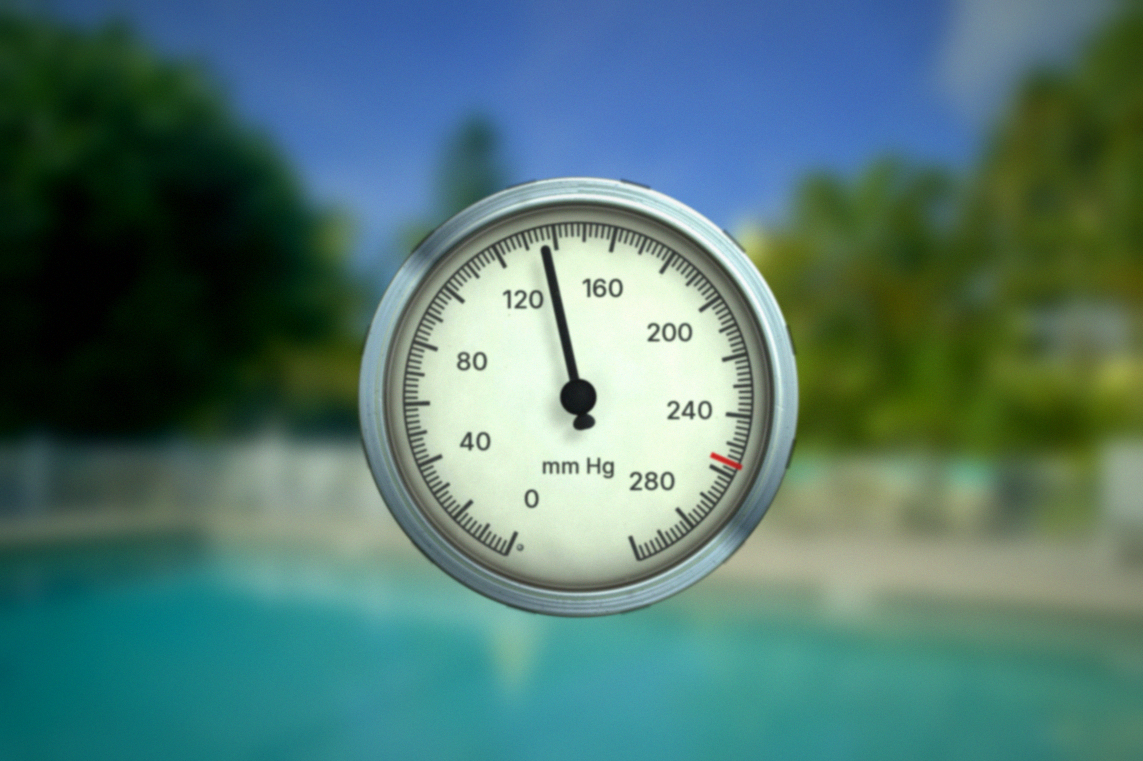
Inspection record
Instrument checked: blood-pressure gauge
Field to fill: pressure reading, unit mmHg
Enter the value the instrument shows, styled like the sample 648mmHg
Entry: 136mmHg
